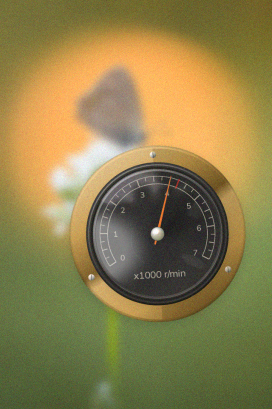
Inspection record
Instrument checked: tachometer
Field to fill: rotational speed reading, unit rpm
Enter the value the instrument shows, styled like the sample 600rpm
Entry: 4000rpm
